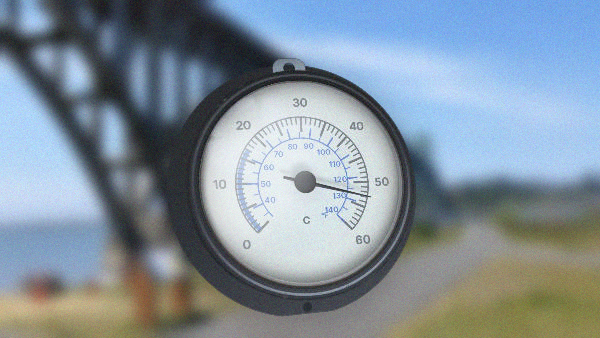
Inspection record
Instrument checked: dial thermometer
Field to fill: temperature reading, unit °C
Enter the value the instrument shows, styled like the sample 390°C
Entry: 53°C
